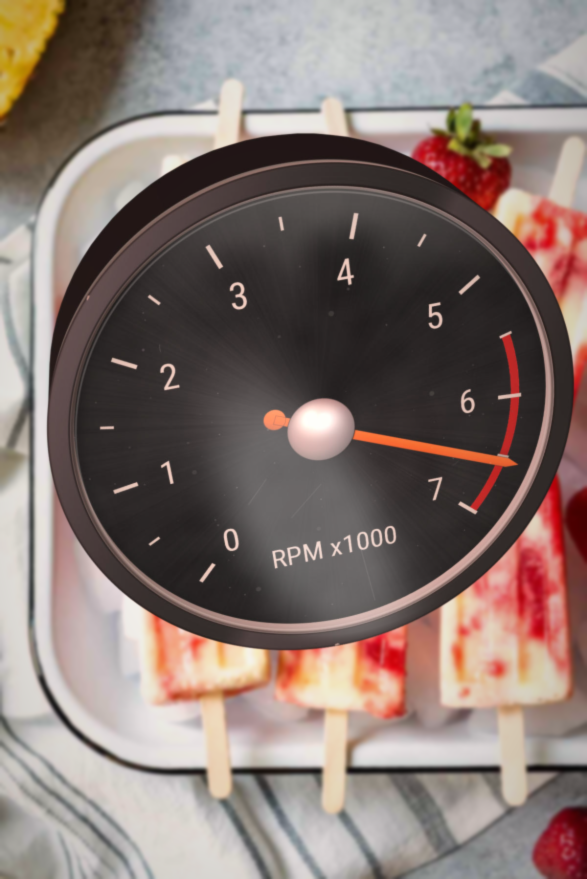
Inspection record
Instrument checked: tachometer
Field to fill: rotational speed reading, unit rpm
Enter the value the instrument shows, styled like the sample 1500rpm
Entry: 6500rpm
